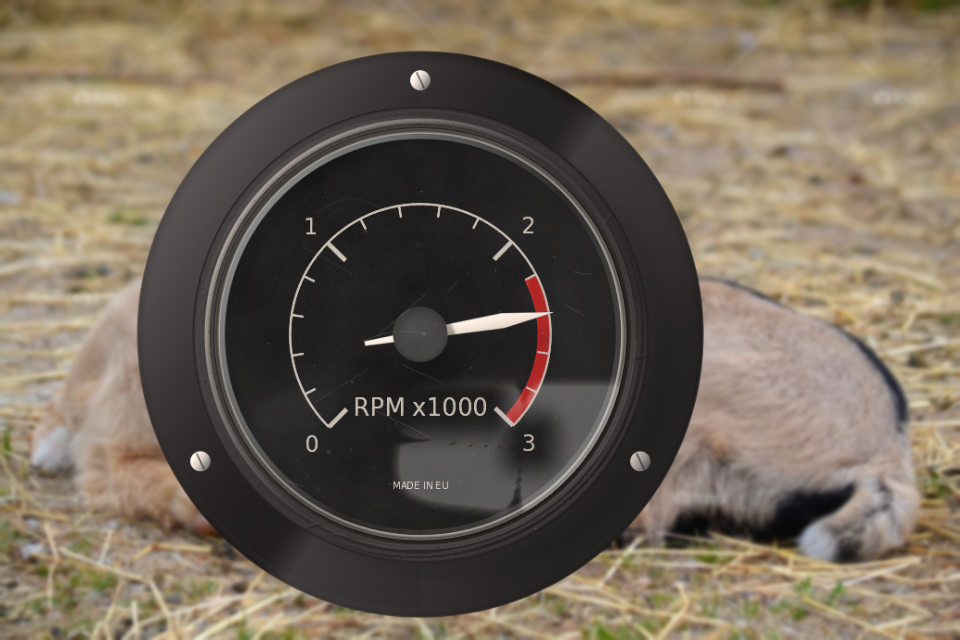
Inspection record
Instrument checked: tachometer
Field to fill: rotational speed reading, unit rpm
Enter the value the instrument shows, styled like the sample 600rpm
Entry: 2400rpm
